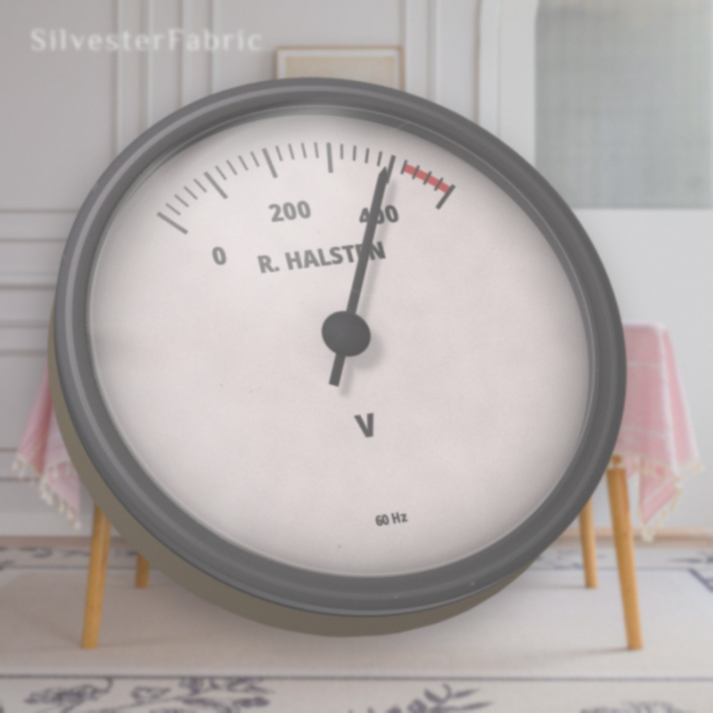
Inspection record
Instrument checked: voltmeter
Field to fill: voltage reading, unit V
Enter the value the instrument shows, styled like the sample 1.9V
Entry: 390V
